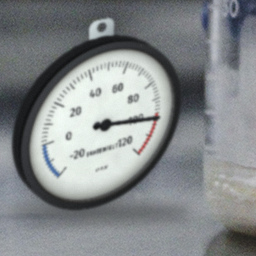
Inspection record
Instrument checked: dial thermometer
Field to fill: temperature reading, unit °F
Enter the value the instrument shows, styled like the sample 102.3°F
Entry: 100°F
